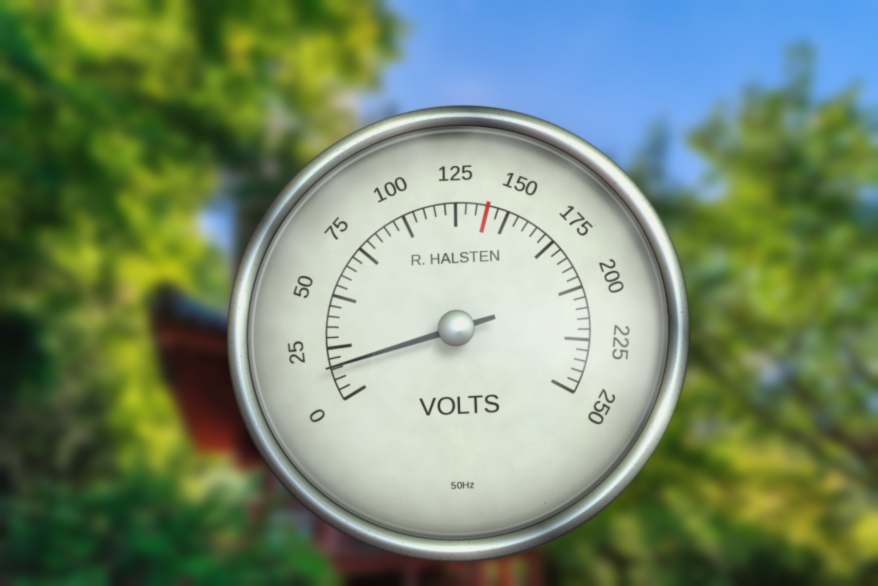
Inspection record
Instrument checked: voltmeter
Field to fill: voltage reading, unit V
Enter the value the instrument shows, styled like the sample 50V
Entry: 15V
